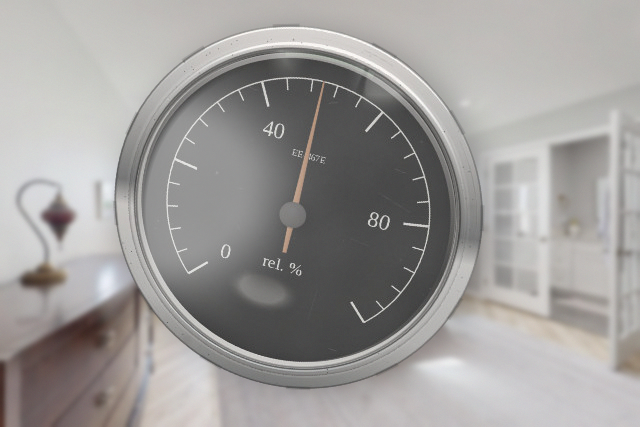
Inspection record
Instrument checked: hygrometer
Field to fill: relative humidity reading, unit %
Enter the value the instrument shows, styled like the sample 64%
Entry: 50%
